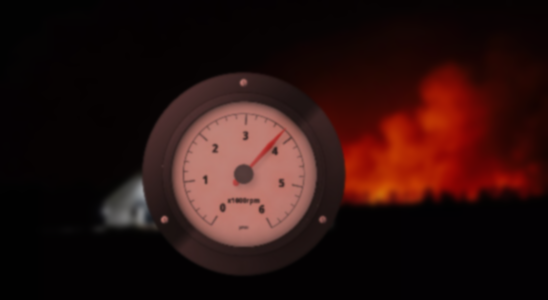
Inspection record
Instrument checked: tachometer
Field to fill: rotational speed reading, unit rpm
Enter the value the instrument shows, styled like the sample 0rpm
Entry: 3800rpm
